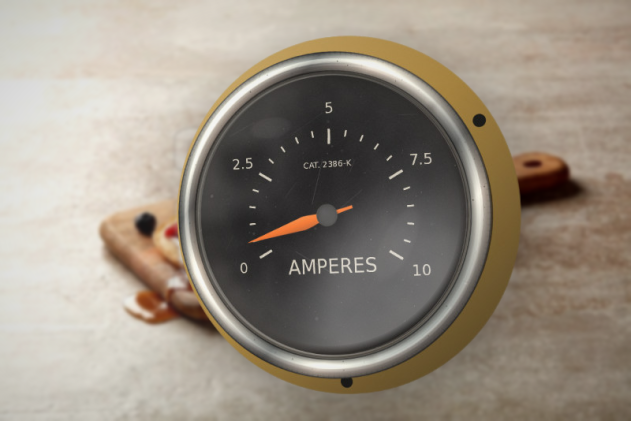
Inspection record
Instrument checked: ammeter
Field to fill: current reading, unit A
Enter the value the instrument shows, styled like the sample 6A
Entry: 0.5A
